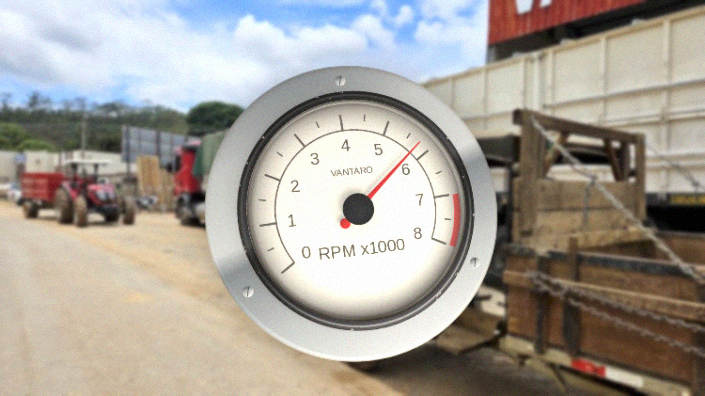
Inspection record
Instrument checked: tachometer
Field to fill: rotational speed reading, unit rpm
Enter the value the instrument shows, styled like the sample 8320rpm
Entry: 5750rpm
